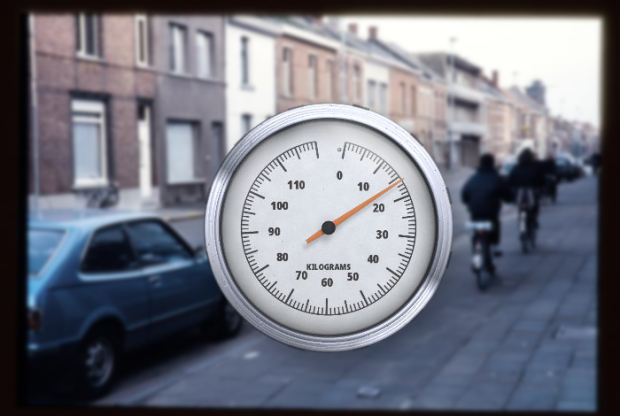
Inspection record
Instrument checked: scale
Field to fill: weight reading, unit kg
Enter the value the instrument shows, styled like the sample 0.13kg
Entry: 16kg
